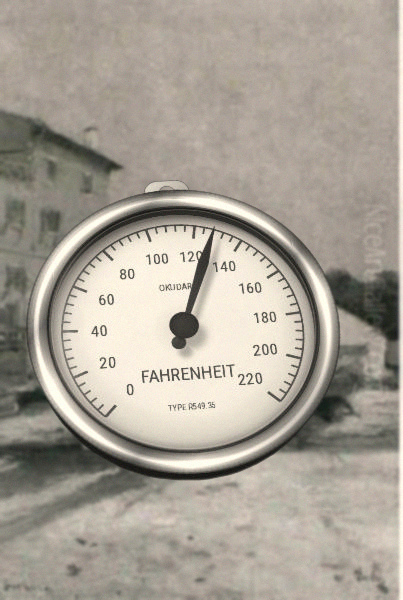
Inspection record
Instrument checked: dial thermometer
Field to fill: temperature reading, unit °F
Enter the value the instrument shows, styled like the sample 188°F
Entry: 128°F
